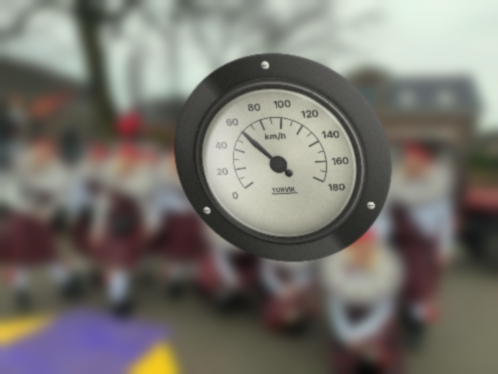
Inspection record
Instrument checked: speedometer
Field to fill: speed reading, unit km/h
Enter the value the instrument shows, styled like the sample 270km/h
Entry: 60km/h
